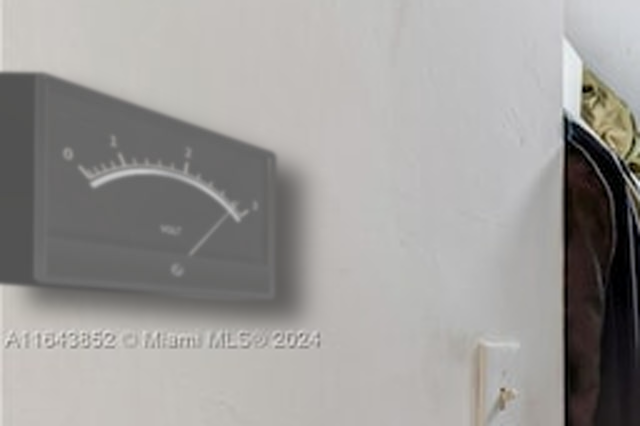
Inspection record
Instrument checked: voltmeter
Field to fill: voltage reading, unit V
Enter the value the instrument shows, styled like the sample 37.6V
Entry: 2.8V
